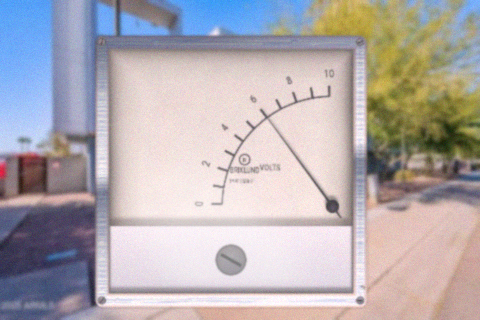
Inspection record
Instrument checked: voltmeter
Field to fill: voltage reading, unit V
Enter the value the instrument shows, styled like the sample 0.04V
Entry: 6V
